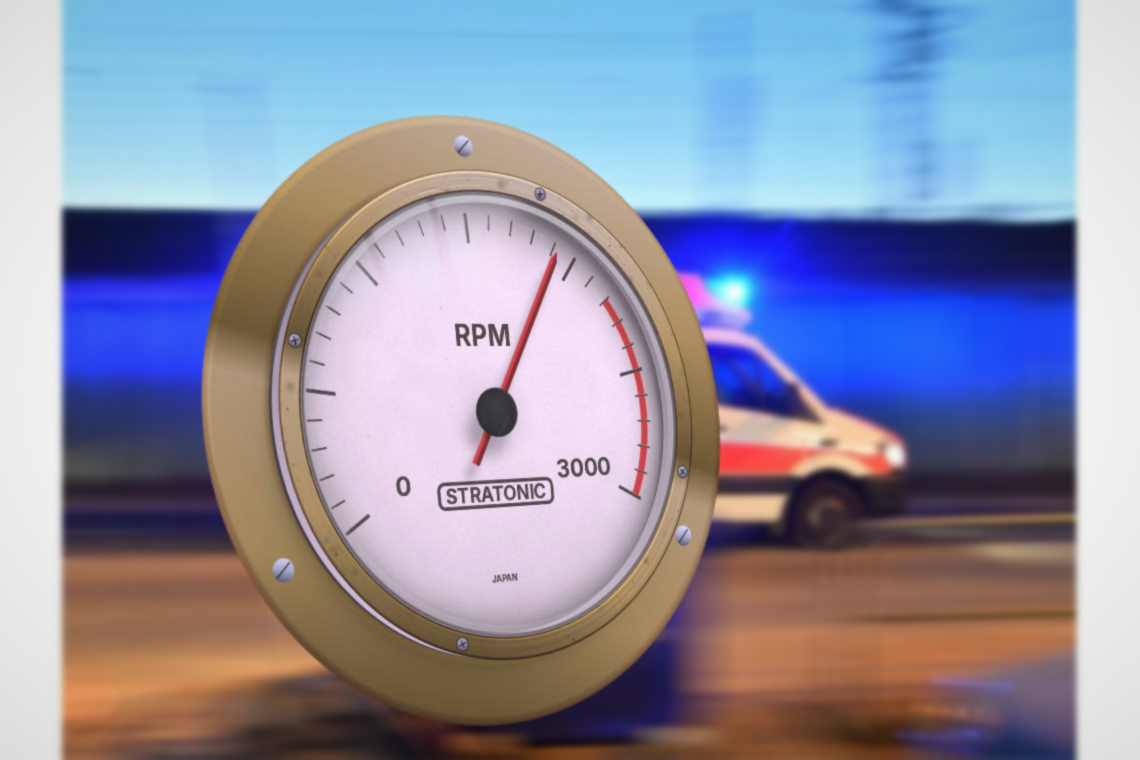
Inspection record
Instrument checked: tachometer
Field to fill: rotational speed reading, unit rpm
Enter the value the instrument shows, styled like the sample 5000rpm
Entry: 1900rpm
